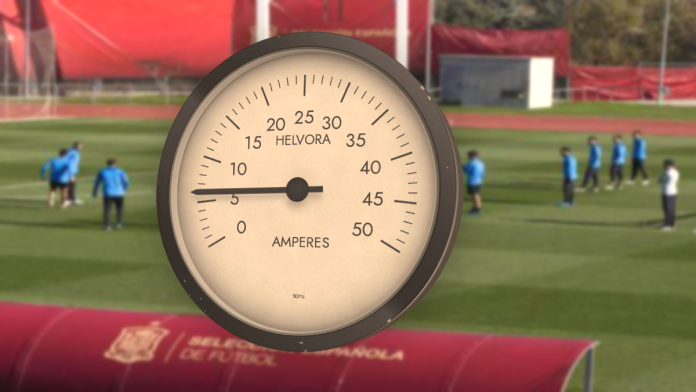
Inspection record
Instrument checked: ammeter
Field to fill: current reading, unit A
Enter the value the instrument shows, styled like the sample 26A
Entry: 6A
